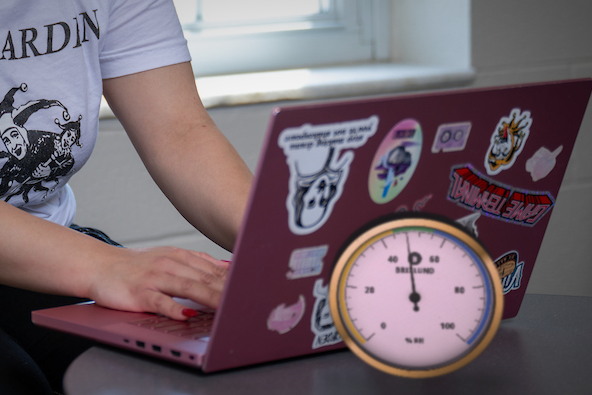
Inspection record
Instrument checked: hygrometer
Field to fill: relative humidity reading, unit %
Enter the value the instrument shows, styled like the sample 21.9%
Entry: 48%
